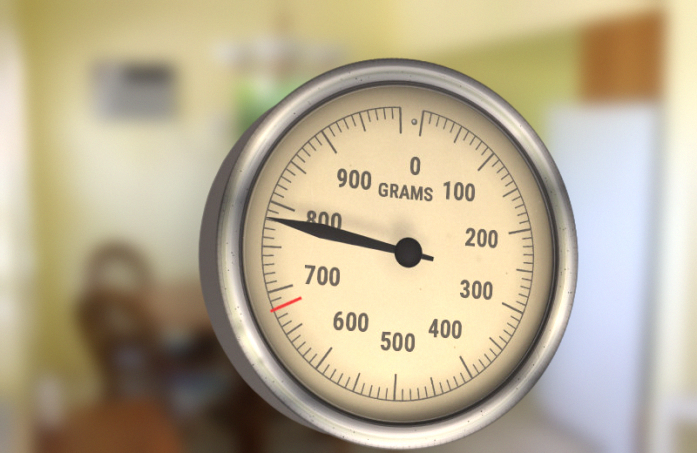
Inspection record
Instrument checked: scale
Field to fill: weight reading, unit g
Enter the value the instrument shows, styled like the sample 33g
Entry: 780g
